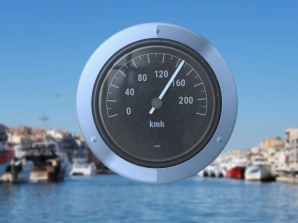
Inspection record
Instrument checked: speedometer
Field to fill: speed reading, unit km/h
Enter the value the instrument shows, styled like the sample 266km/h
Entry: 145km/h
